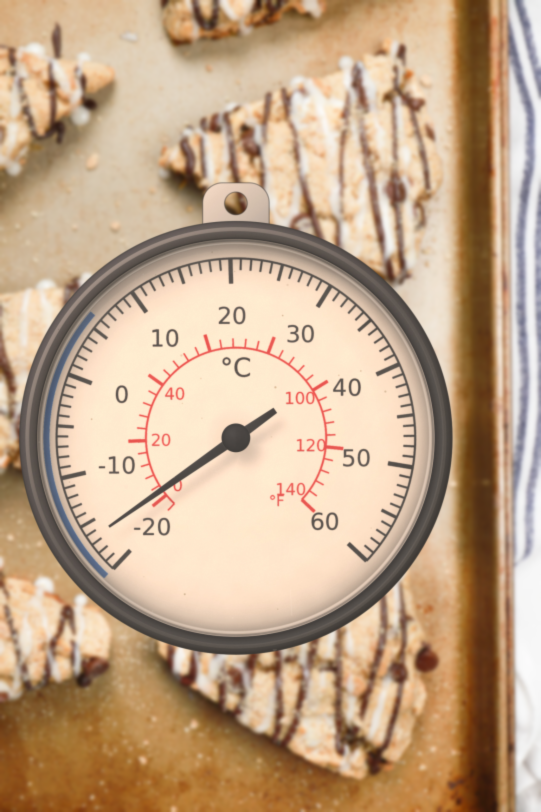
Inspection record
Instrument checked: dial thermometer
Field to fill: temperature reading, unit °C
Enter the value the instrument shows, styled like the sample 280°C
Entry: -16.5°C
